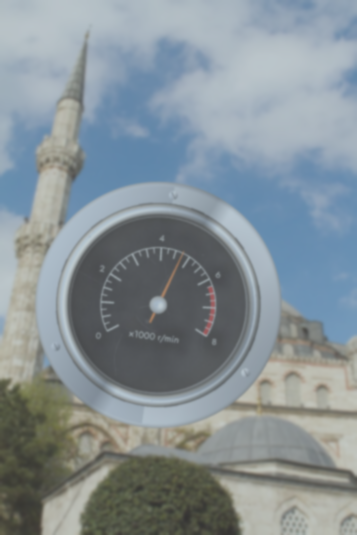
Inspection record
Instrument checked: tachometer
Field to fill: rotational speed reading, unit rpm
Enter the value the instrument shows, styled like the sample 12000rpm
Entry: 4750rpm
